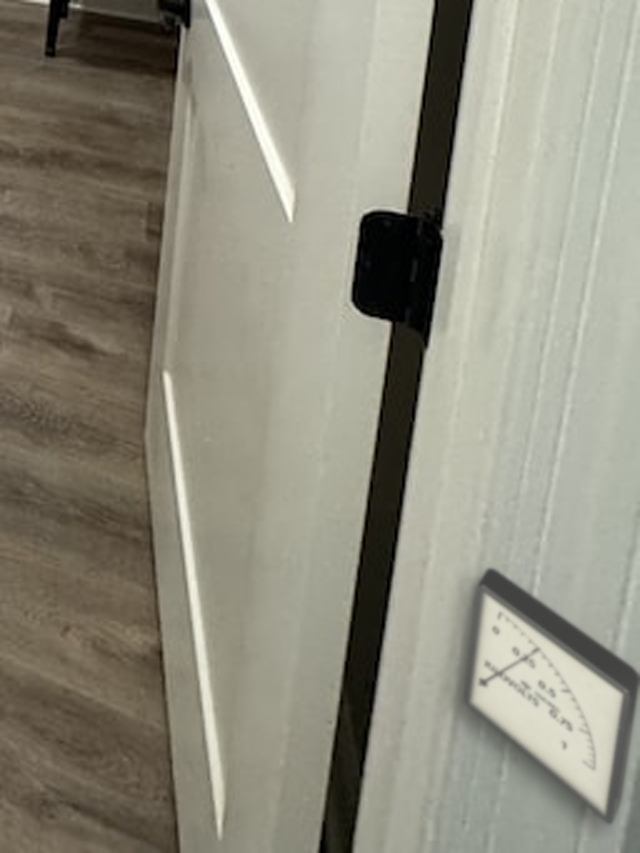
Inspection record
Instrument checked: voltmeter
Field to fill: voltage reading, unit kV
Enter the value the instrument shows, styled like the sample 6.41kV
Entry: 0.25kV
